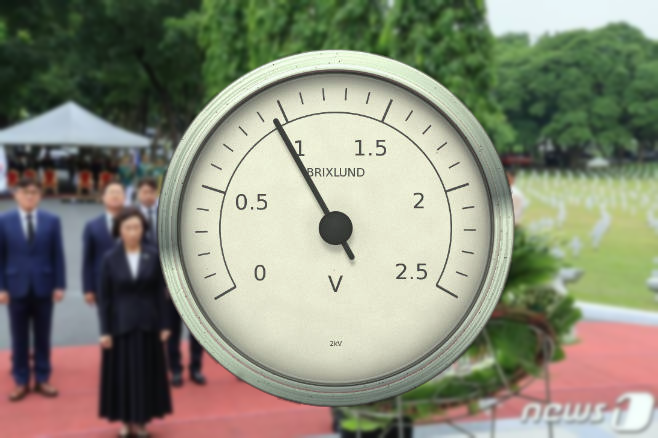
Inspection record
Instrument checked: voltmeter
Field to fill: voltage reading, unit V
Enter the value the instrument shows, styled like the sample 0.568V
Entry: 0.95V
